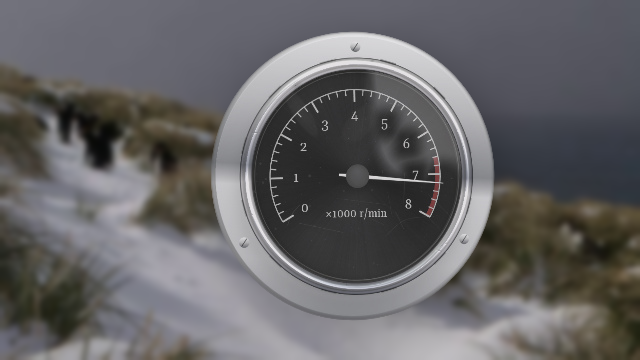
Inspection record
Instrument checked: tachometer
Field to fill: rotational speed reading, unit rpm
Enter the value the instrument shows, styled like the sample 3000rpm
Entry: 7200rpm
